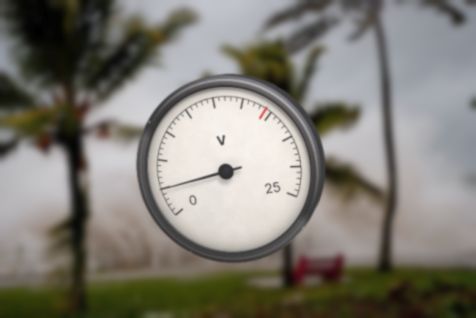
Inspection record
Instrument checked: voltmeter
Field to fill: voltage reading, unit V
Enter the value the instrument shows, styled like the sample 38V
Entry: 2.5V
